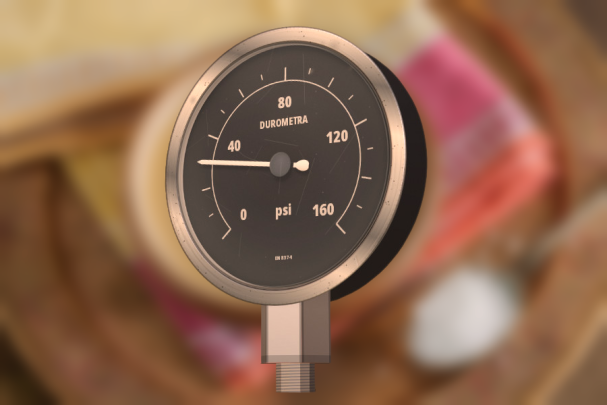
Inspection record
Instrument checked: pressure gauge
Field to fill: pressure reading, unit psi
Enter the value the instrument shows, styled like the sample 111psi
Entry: 30psi
